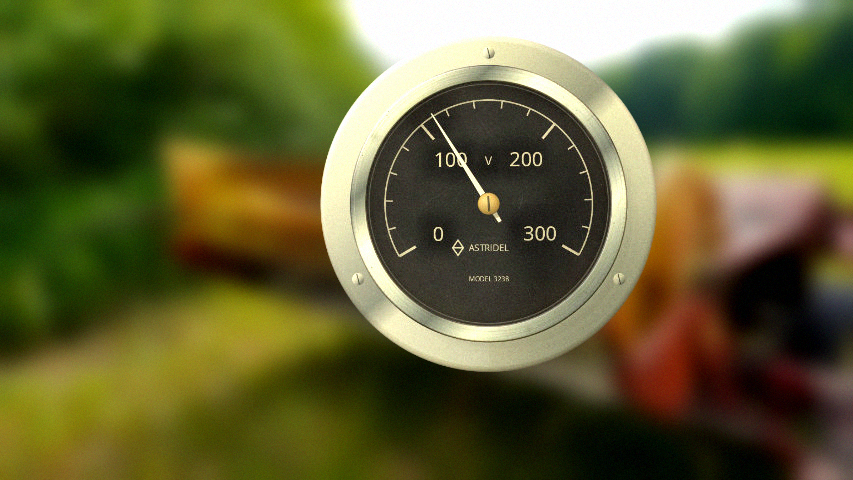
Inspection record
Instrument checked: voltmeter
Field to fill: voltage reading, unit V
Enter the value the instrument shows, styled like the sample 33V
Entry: 110V
